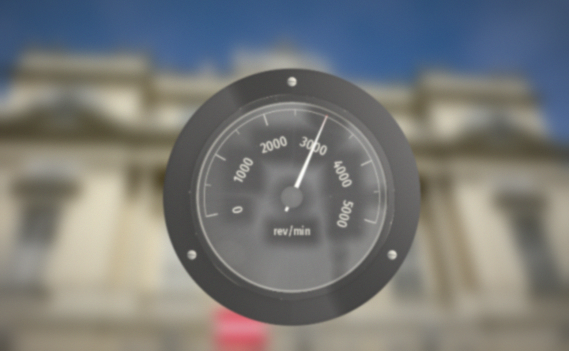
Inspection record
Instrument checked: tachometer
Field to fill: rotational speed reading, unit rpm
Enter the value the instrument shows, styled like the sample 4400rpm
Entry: 3000rpm
